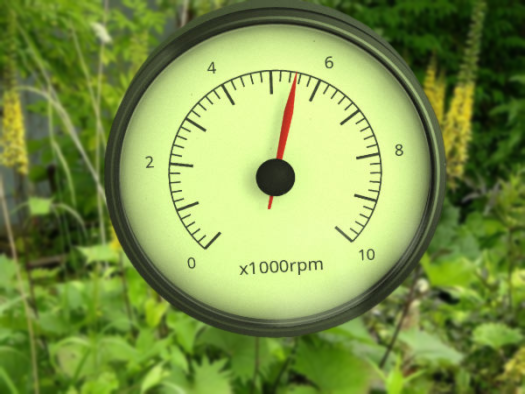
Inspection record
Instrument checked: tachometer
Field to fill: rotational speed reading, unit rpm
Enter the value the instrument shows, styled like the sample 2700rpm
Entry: 5500rpm
